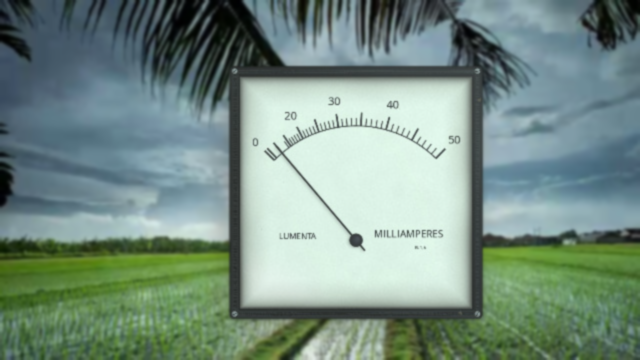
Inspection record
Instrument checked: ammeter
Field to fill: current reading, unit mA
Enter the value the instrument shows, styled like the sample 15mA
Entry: 10mA
